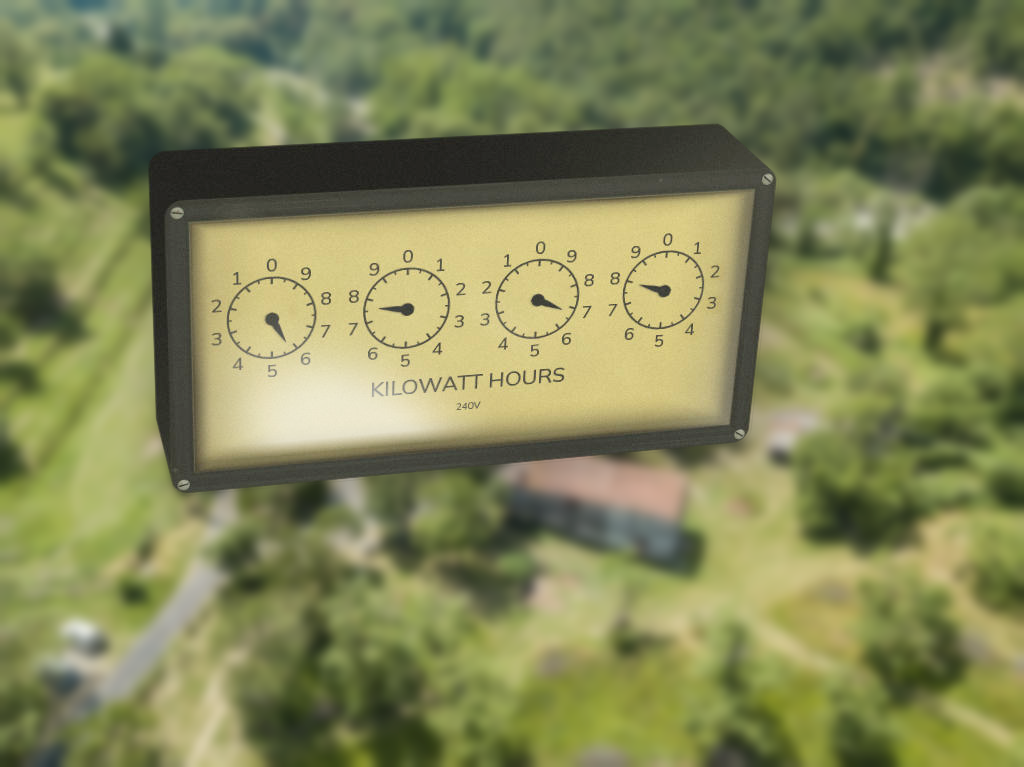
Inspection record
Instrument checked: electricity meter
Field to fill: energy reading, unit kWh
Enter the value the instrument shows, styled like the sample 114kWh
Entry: 5768kWh
